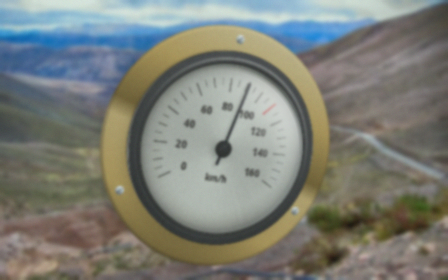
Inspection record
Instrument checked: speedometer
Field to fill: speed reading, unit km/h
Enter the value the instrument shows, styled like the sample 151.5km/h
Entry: 90km/h
